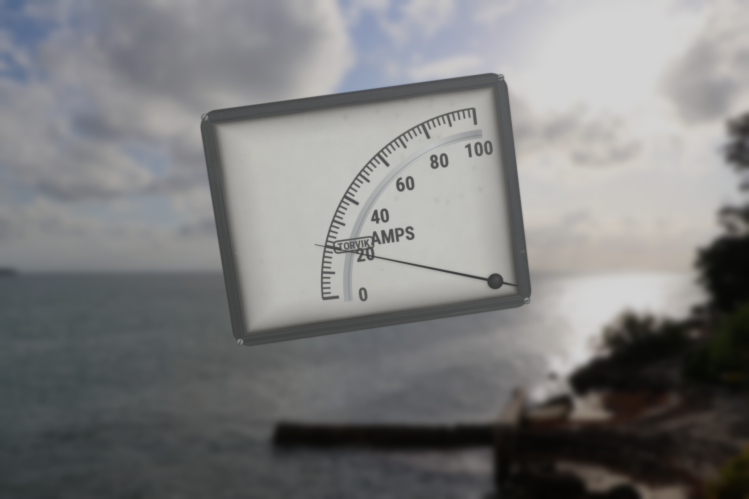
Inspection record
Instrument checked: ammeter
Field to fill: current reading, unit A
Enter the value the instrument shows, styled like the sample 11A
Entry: 20A
